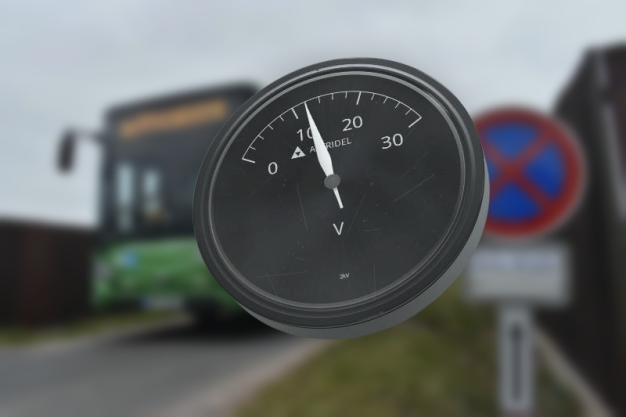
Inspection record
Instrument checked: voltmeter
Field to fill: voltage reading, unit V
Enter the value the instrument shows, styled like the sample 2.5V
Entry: 12V
